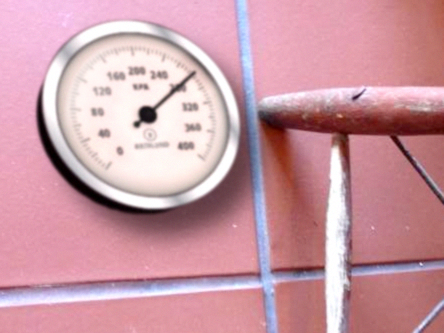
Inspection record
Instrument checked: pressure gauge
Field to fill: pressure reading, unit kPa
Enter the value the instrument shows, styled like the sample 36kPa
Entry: 280kPa
